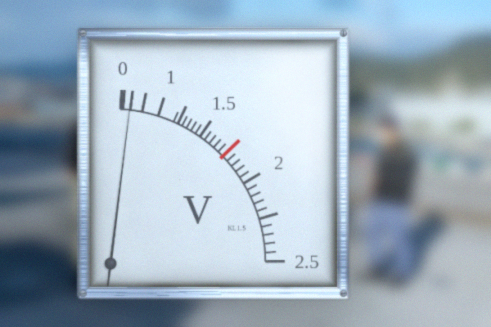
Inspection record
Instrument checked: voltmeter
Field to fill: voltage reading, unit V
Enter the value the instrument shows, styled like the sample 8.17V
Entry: 0.5V
